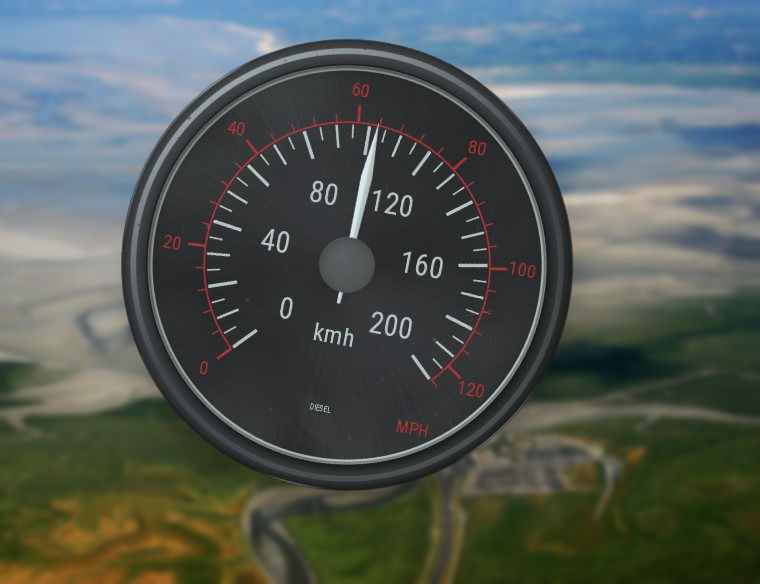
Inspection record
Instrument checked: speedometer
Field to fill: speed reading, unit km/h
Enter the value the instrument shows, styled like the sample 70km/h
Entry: 102.5km/h
